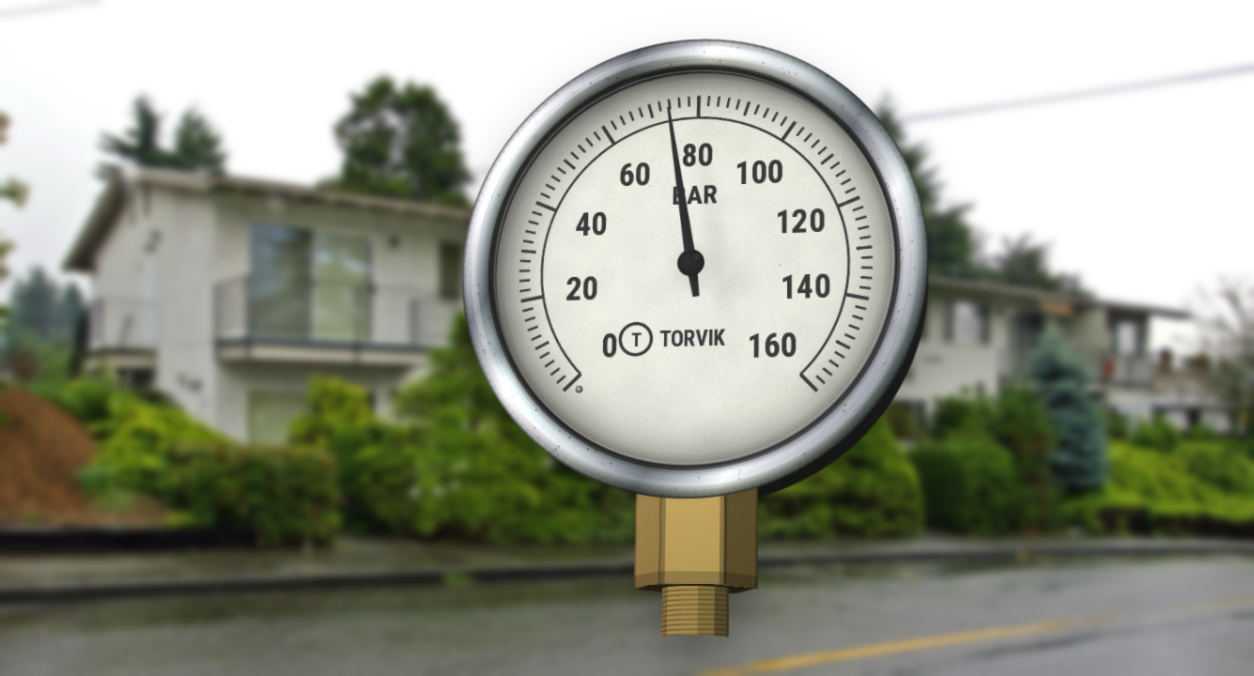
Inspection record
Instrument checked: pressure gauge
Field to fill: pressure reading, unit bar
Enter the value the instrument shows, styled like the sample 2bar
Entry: 74bar
